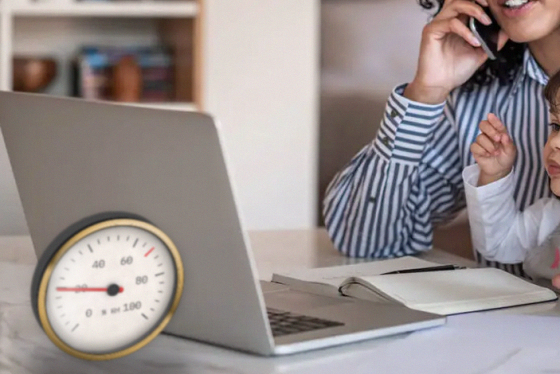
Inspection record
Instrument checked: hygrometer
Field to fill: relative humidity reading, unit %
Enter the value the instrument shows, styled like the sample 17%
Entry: 20%
